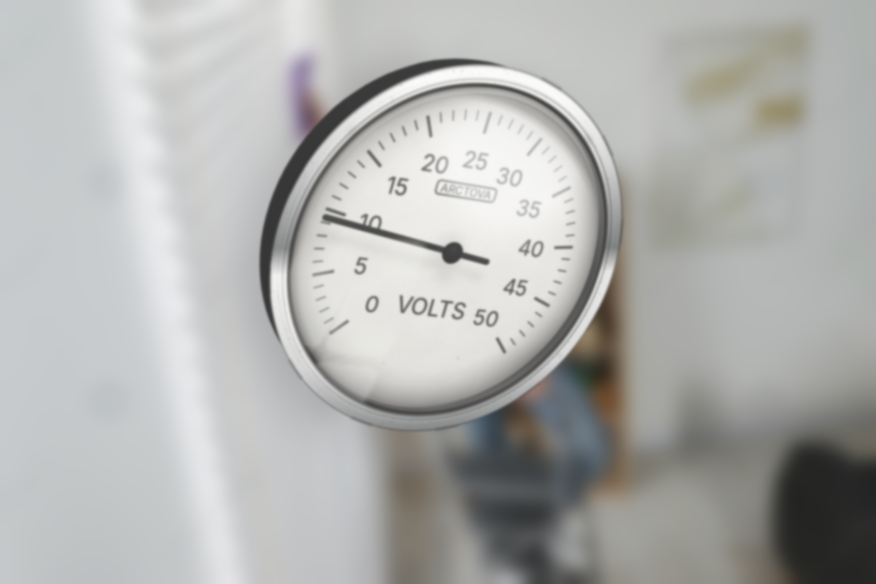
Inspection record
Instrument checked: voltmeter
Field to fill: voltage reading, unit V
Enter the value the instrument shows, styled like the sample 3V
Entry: 9.5V
